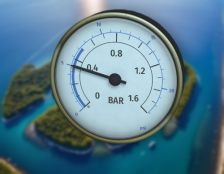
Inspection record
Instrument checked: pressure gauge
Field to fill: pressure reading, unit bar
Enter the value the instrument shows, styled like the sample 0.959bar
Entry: 0.35bar
